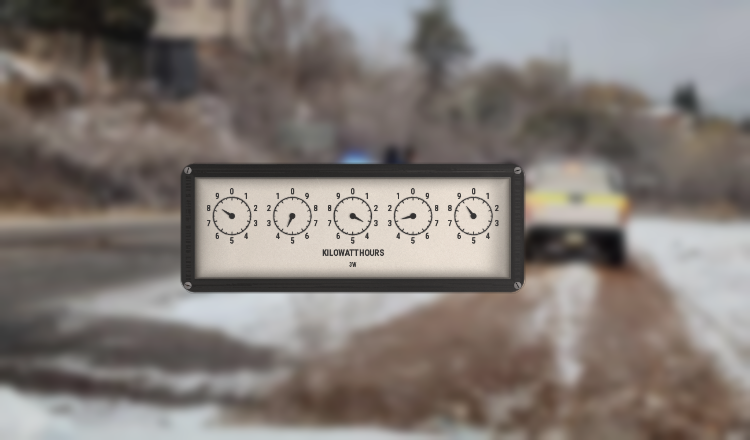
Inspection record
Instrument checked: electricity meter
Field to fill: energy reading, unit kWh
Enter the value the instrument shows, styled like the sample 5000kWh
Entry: 84329kWh
